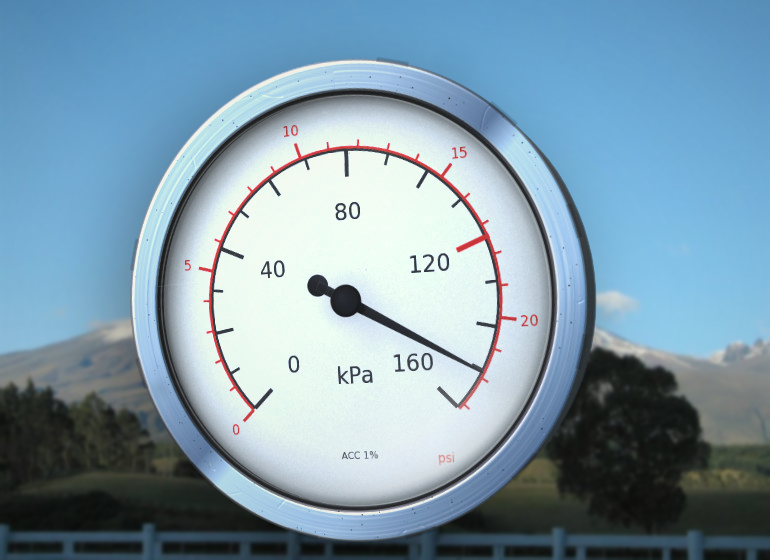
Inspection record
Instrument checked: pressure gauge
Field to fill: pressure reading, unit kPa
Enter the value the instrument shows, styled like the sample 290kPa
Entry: 150kPa
